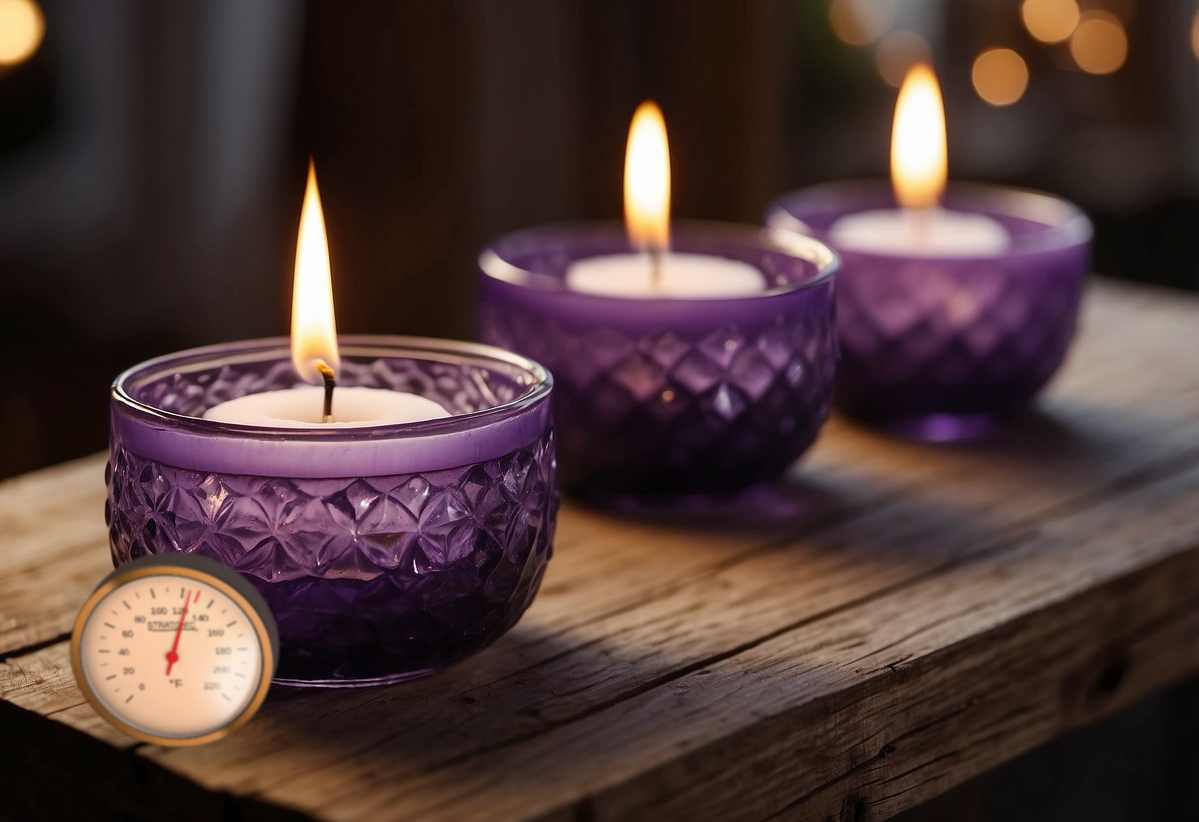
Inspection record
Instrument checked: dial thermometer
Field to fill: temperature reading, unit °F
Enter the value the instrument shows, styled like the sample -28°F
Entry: 125°F
